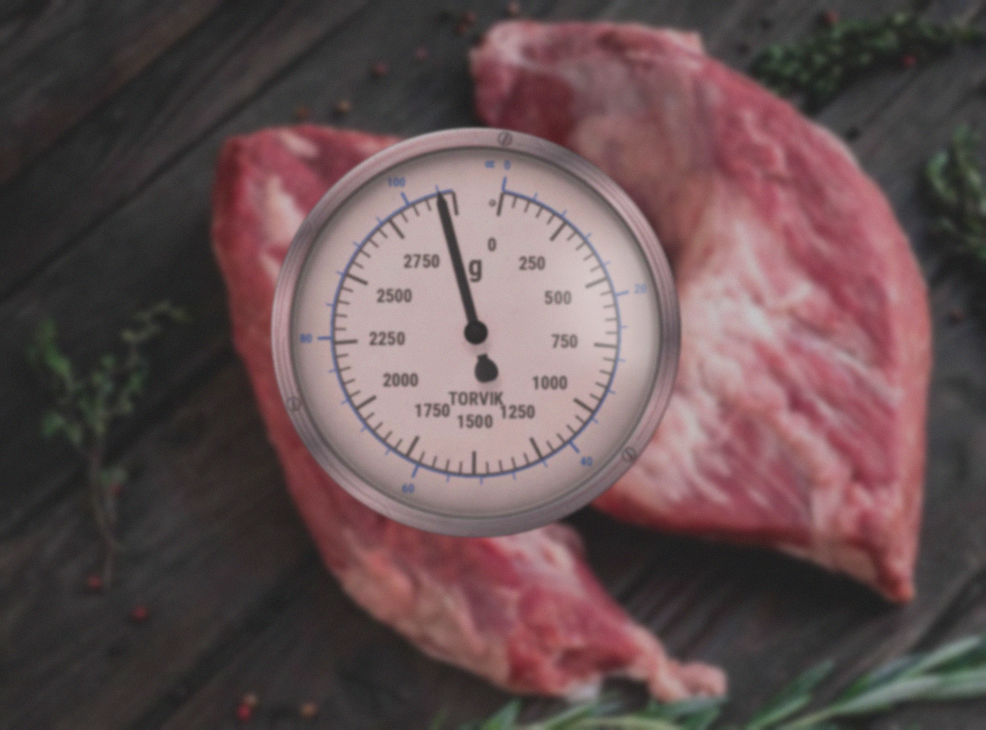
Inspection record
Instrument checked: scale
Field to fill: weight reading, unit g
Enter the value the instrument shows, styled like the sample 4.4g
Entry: 2950g
